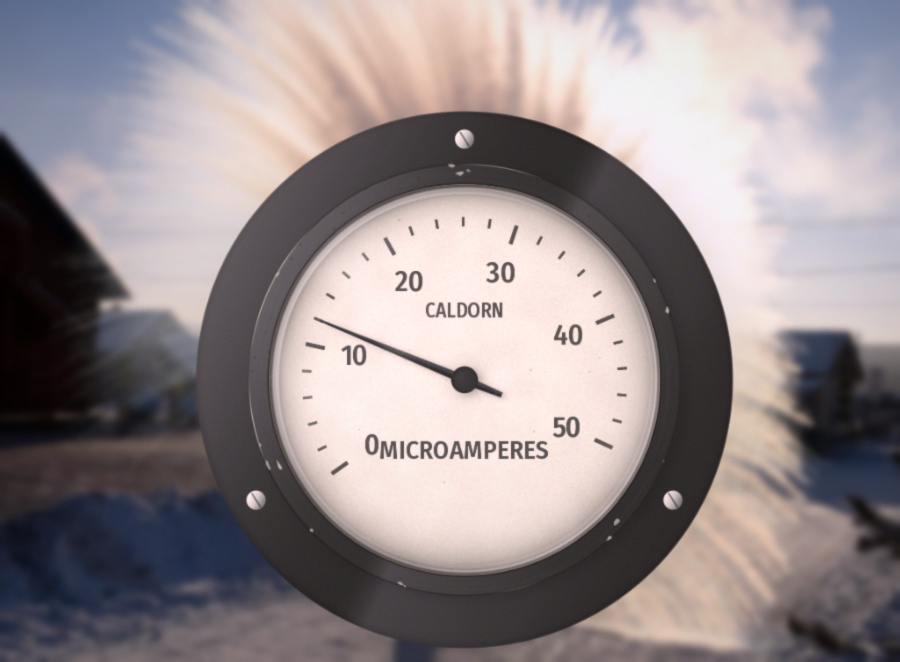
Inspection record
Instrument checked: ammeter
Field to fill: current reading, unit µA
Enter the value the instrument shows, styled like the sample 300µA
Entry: 12µA
